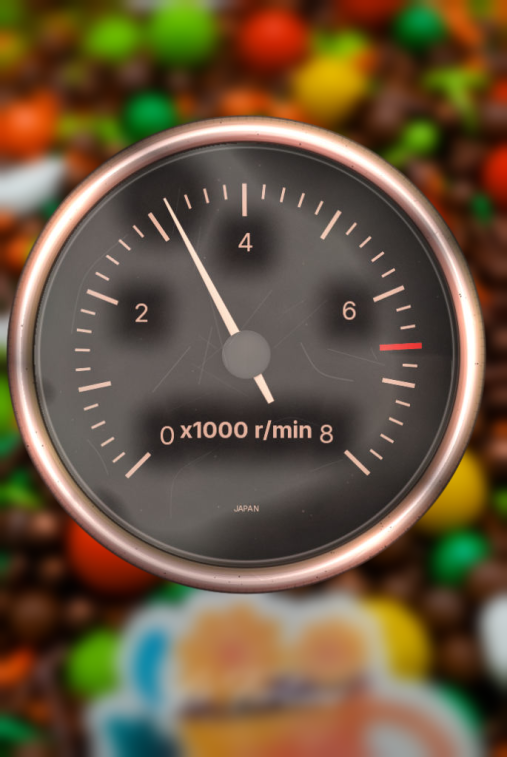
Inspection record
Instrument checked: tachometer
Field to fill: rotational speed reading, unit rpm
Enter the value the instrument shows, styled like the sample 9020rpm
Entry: 3200rpm
